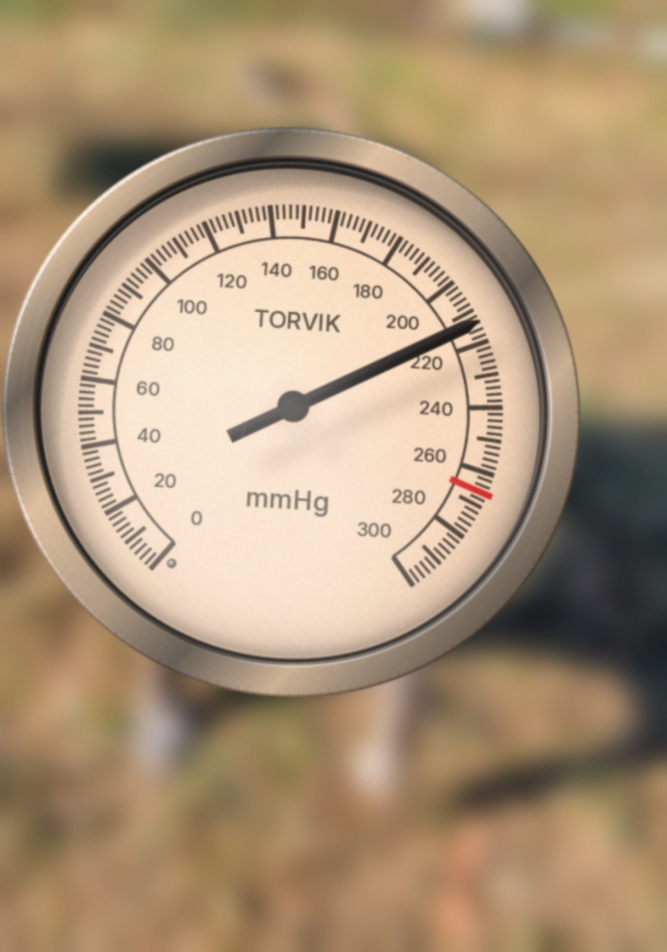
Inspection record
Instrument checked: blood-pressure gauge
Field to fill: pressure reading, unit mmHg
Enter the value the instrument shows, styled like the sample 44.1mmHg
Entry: 214mmHg
